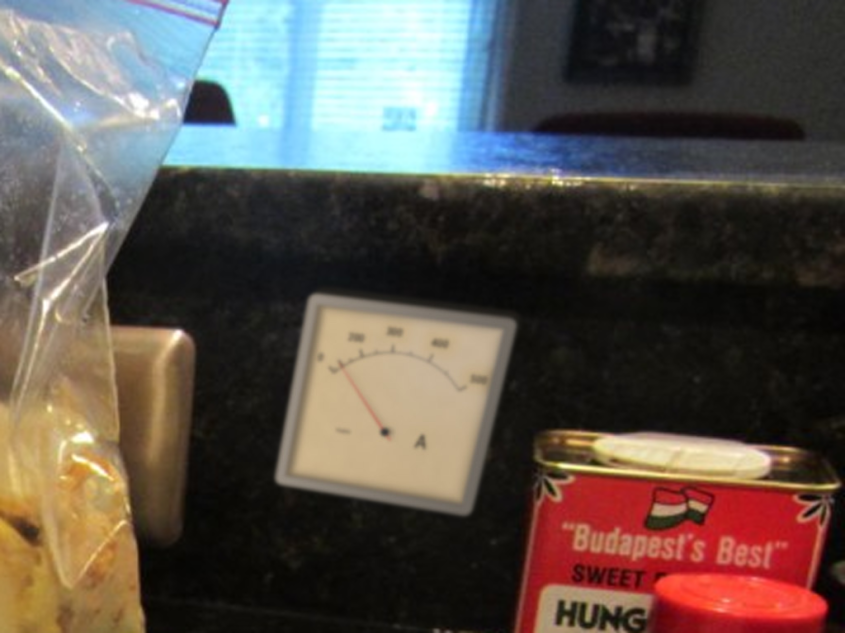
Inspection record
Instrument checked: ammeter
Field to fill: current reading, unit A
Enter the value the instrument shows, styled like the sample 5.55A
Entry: 100A
